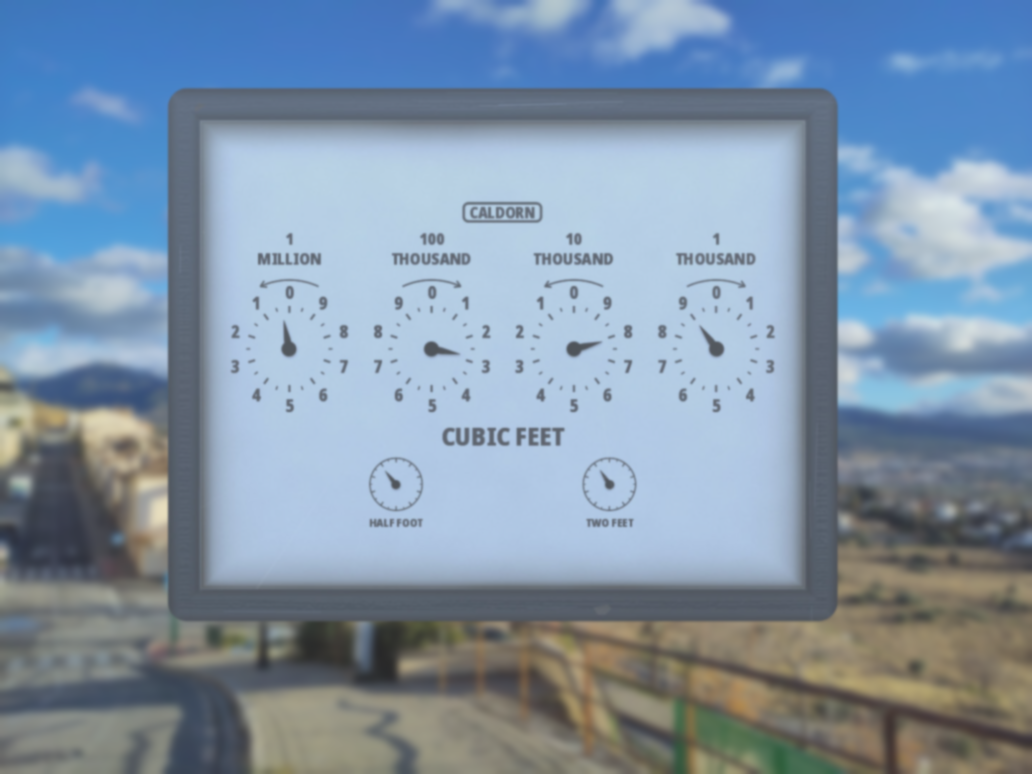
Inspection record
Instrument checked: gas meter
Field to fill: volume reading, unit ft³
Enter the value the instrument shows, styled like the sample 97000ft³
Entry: 27900ft³
